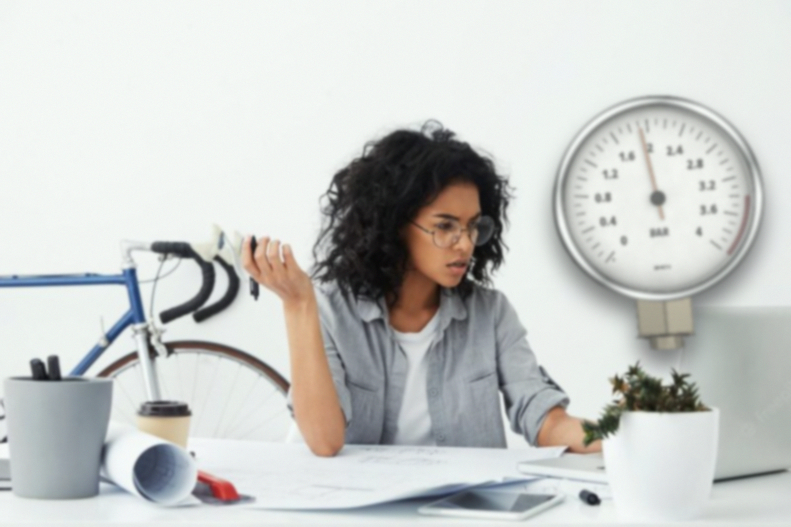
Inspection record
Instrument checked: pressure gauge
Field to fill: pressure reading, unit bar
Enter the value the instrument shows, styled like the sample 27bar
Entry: 1.9bar
